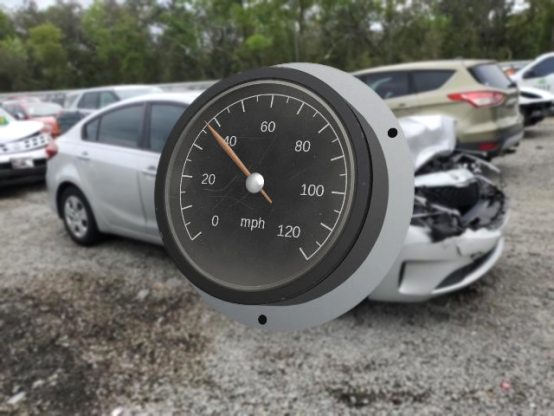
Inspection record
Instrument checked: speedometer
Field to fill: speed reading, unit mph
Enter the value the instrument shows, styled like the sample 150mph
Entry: 37.5mph
